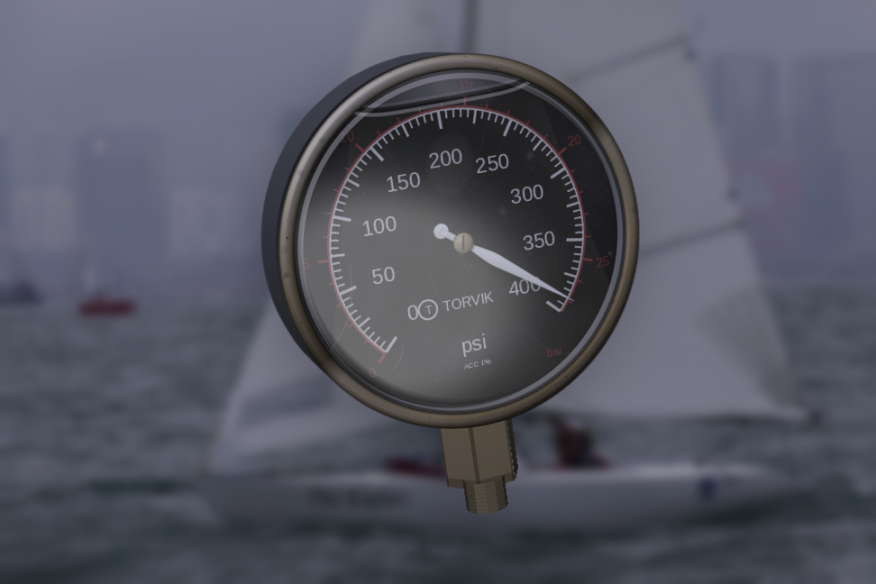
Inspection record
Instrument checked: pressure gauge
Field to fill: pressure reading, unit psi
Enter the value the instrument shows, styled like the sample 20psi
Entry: 390psi
